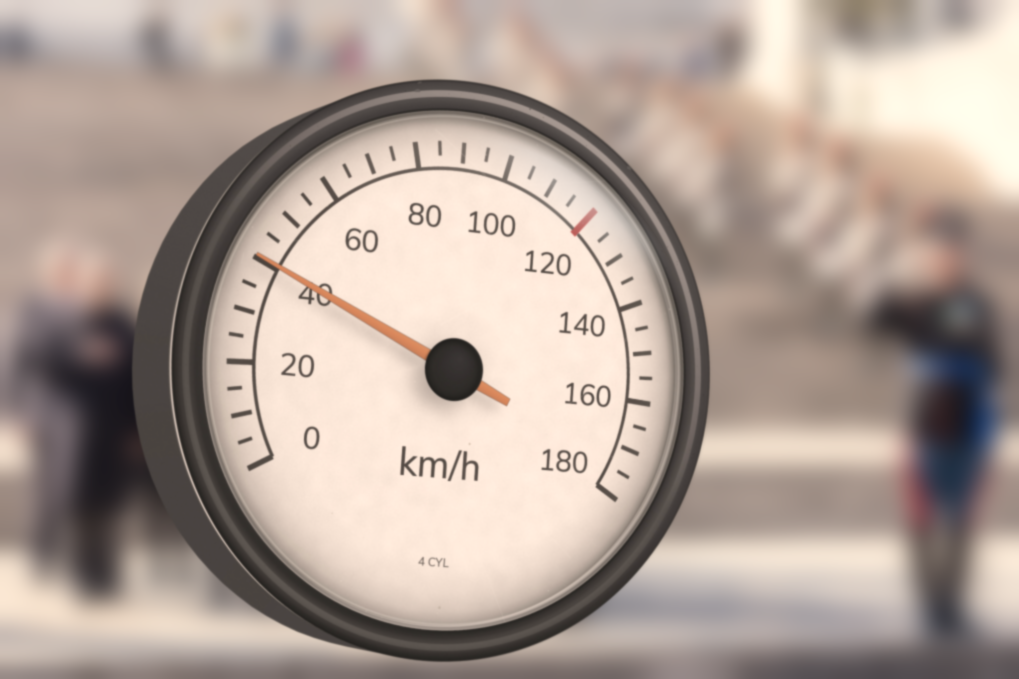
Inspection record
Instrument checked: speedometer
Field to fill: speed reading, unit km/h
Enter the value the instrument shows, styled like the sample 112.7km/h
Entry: 40km/h
